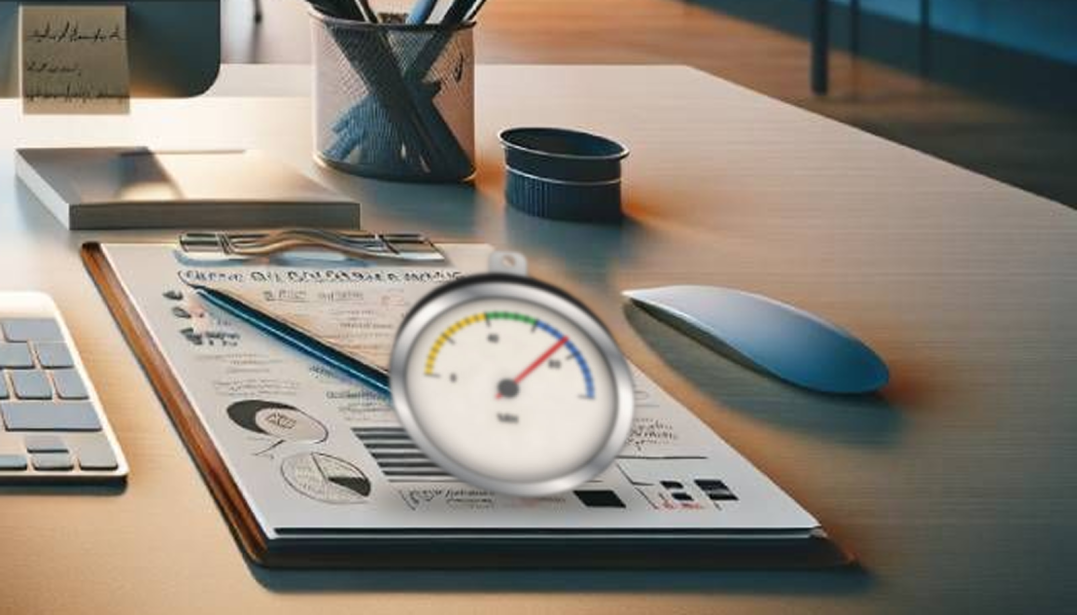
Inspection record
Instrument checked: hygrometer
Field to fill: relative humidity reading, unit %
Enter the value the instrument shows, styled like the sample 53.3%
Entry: 72%
